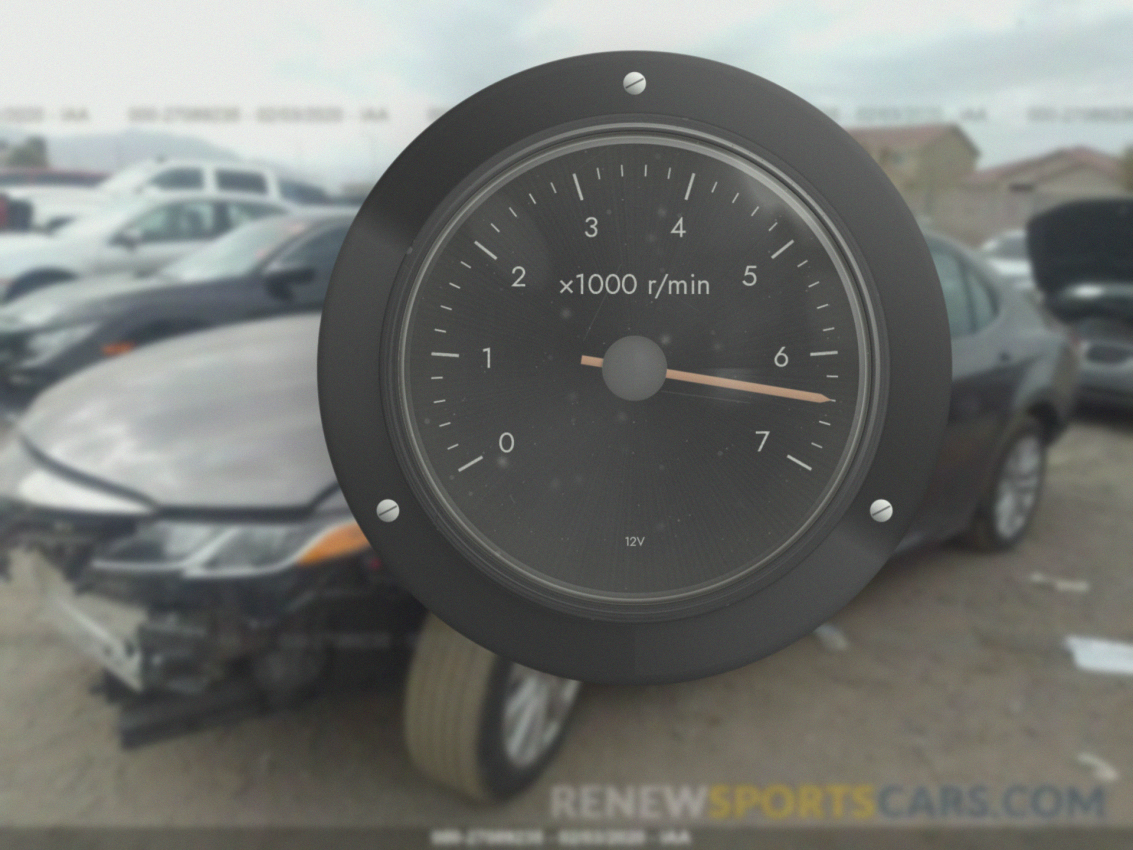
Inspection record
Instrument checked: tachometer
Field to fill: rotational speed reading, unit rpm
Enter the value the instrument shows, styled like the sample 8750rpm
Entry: 6400rpm
